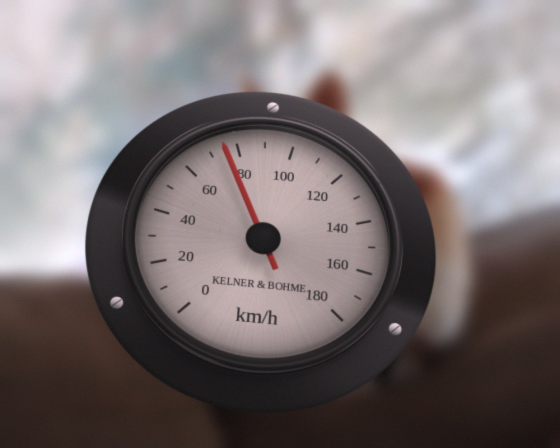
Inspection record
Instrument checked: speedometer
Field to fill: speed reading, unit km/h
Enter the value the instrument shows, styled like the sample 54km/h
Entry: 75km/h
